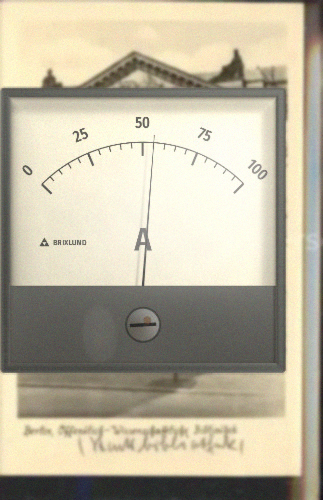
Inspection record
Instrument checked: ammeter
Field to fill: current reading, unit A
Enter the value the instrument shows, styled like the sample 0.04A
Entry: 55A
